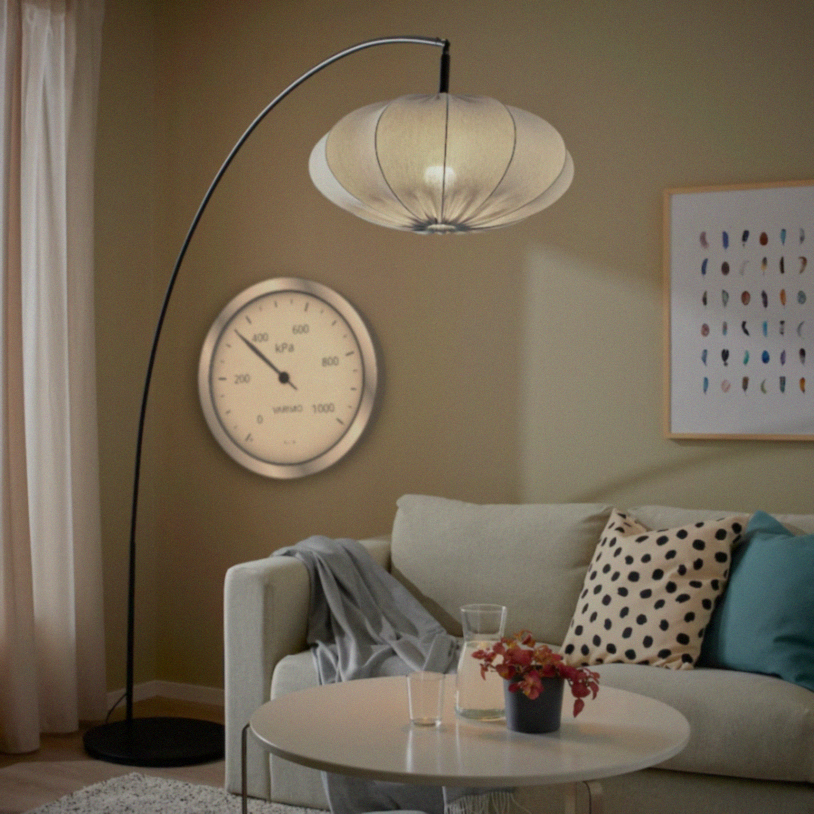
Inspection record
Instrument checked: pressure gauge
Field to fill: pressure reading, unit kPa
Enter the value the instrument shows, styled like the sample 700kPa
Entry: 350kPa
